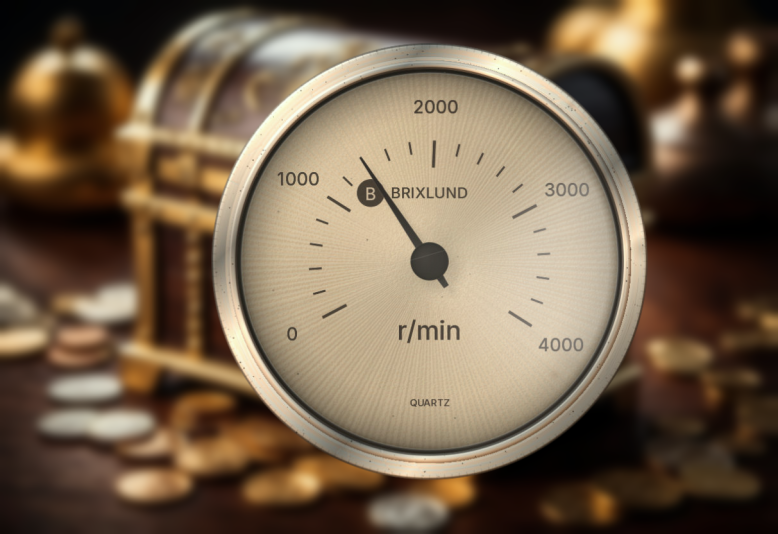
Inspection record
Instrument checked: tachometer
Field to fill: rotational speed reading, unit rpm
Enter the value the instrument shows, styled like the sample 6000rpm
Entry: 1400rpm
